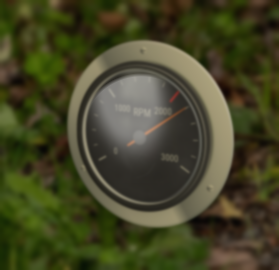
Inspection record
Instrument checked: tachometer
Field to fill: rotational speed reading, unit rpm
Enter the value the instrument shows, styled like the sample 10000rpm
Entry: 2200rpm
